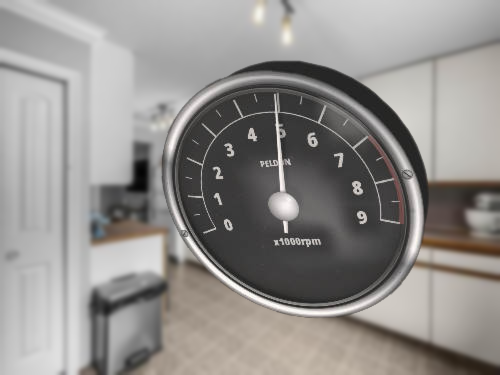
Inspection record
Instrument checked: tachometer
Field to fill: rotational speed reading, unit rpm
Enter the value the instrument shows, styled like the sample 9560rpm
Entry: 5000rpm
